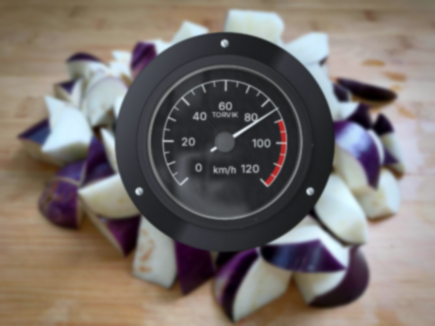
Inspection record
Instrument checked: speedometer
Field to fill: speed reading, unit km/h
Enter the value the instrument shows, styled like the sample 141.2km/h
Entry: 85km/h
